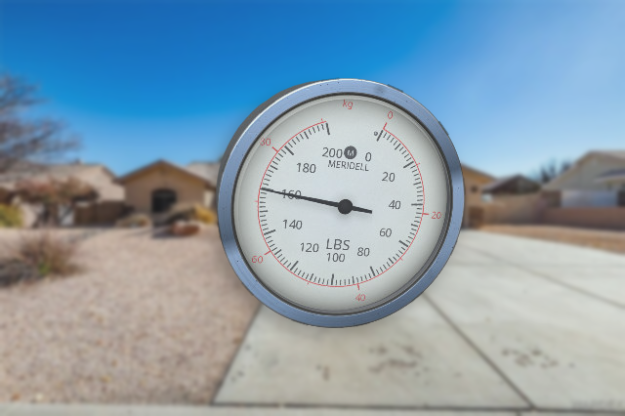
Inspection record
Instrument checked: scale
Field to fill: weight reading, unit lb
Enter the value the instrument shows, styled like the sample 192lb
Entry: 160lb
